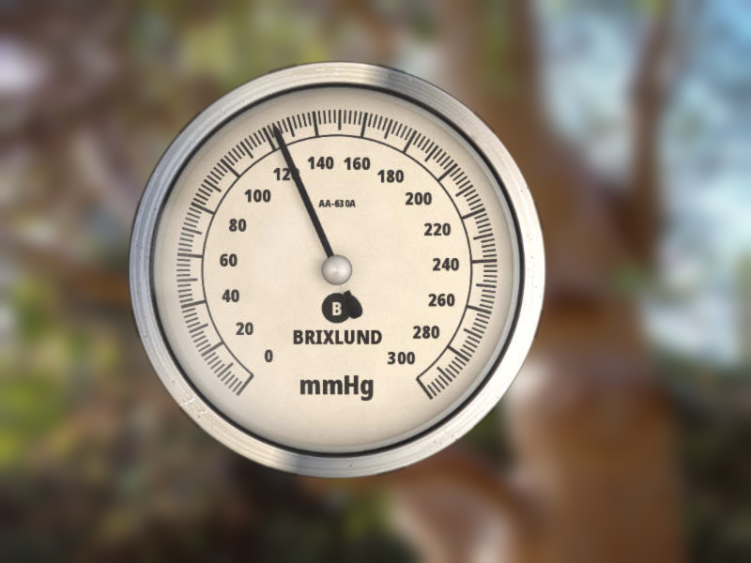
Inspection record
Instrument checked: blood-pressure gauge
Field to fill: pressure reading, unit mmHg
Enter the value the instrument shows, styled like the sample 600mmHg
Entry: 124mmHg
